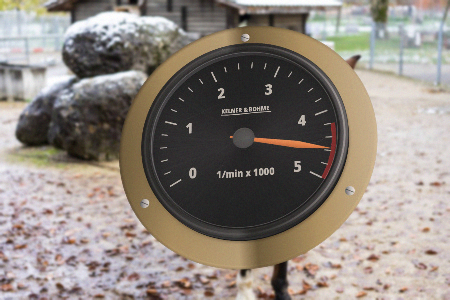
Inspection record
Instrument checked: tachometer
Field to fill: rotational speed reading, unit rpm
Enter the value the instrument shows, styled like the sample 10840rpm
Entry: 4600rpm
